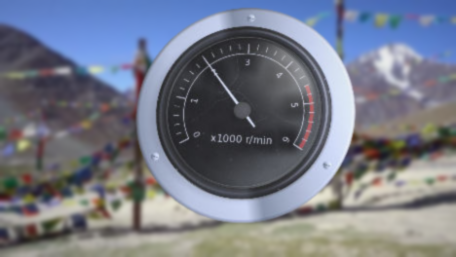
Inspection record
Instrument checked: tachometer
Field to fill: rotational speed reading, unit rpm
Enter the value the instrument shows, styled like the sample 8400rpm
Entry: 2000rpm
